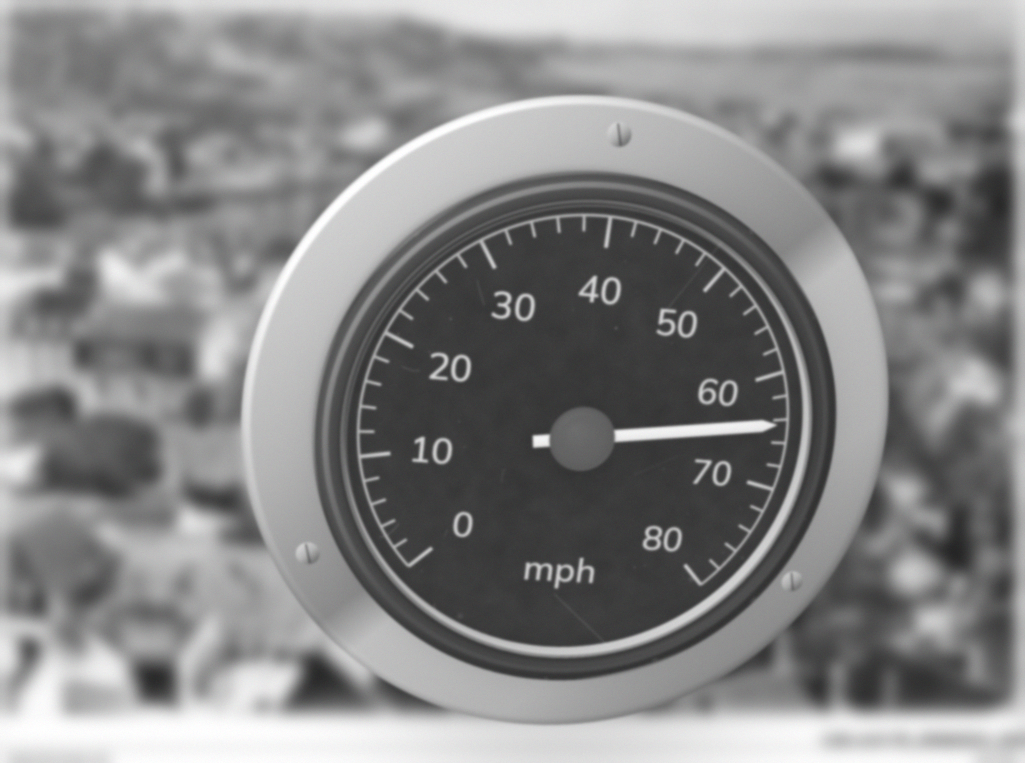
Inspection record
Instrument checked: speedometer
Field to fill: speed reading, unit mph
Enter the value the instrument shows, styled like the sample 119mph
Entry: 64mph
